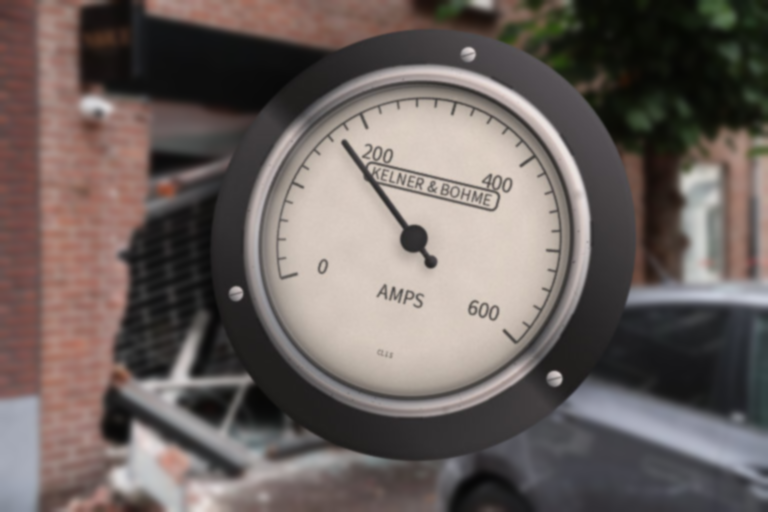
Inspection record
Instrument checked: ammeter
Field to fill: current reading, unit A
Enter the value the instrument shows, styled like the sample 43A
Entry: 170A
